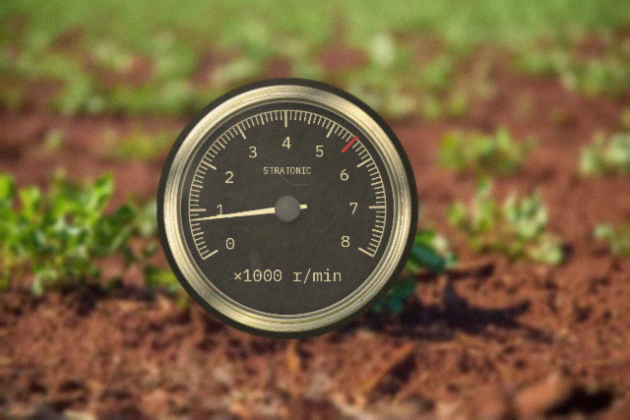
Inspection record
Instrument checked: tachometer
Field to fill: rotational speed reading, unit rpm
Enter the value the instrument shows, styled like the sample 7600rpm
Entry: 800rpm
